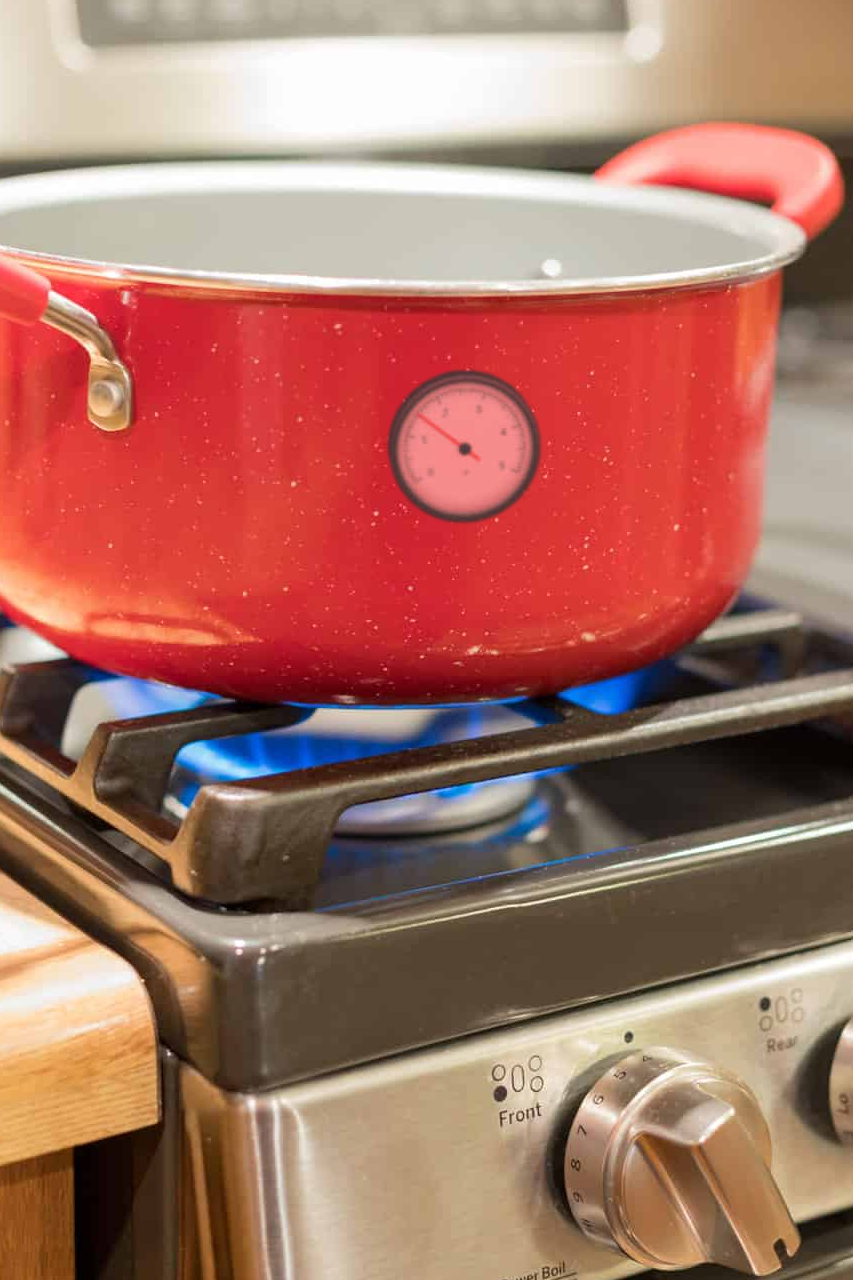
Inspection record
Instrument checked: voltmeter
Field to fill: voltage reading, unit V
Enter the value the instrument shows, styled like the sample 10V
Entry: 1.5V
